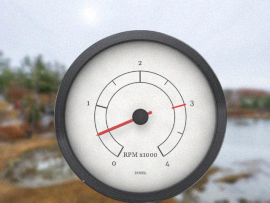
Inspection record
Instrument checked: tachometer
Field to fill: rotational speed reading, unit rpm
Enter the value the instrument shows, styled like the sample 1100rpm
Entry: 500rpm
